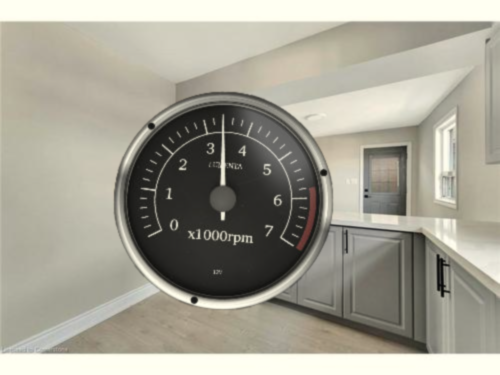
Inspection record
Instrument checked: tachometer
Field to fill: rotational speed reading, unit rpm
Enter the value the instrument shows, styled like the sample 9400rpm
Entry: 3400rpm
